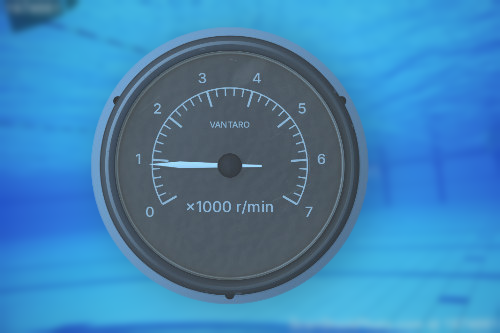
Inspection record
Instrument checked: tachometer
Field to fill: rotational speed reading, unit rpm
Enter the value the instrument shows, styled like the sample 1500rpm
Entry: 900rpm
